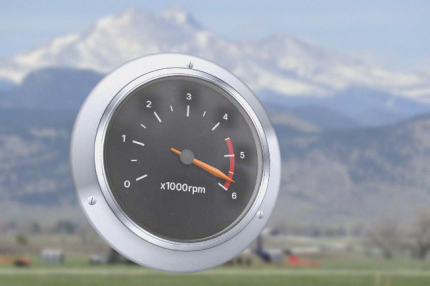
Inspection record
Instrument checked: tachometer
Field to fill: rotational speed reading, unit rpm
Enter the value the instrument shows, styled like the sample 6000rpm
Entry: 5750rpm
